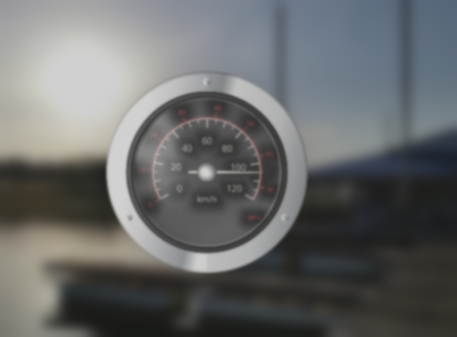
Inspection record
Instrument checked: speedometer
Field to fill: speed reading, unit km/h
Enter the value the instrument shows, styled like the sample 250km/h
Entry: 105km/h
